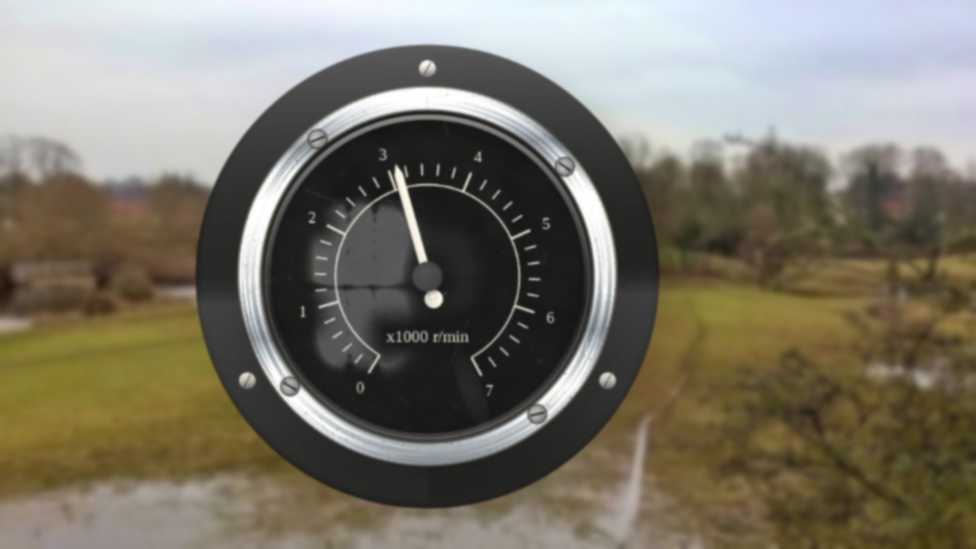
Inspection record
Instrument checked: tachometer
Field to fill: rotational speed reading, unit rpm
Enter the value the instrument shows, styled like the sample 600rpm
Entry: 3100rpm
